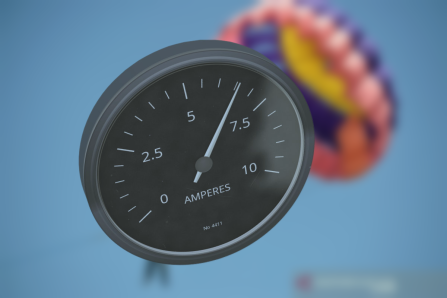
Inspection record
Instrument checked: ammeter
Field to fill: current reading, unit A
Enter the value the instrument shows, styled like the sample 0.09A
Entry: 6.5A
